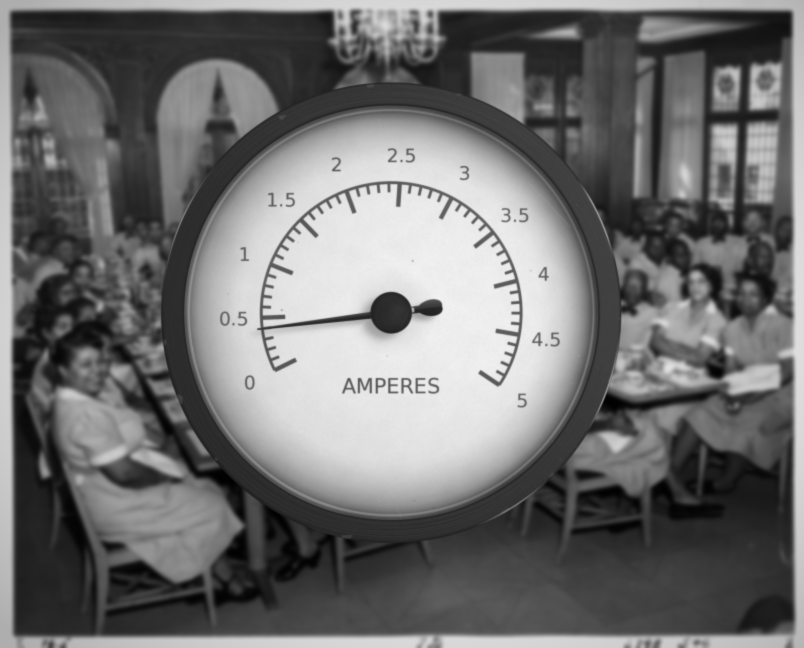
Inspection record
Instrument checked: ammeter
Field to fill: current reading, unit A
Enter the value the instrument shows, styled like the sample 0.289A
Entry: 0.4A
